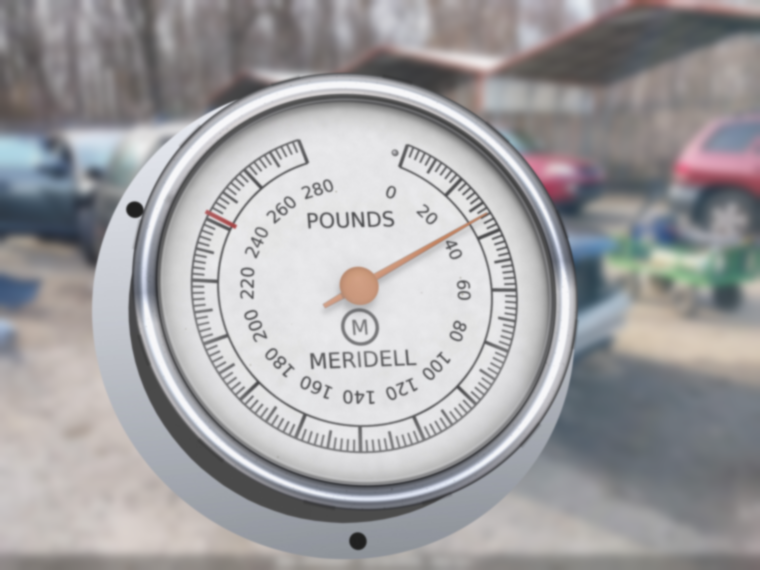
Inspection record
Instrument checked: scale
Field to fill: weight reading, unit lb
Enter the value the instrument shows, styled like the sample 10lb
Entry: 34lb
